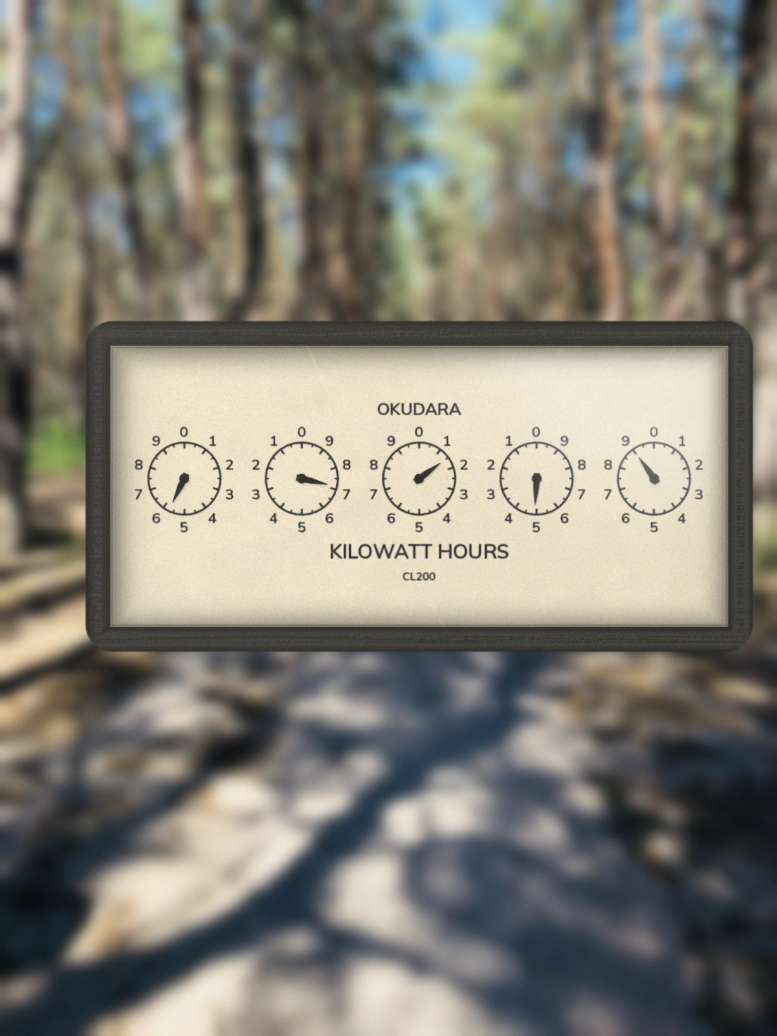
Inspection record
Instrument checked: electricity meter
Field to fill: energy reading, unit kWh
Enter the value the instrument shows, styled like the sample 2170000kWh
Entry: 57149kWh
